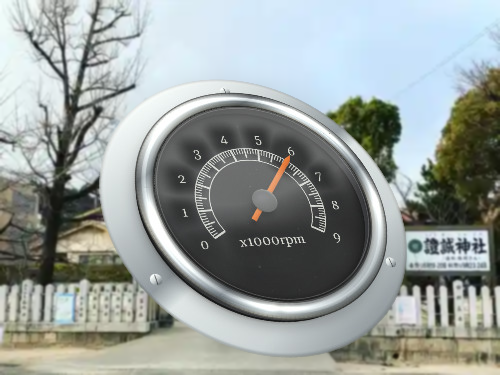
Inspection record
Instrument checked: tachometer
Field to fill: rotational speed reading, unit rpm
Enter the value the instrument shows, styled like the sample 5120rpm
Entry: 6000rpm
